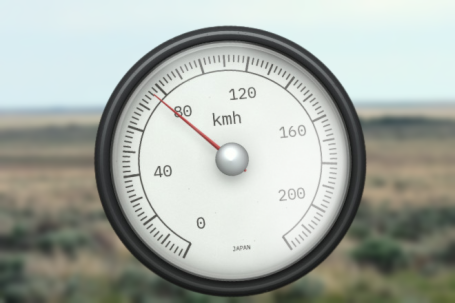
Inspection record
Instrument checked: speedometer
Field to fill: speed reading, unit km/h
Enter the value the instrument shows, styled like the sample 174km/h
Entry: 76km/h
